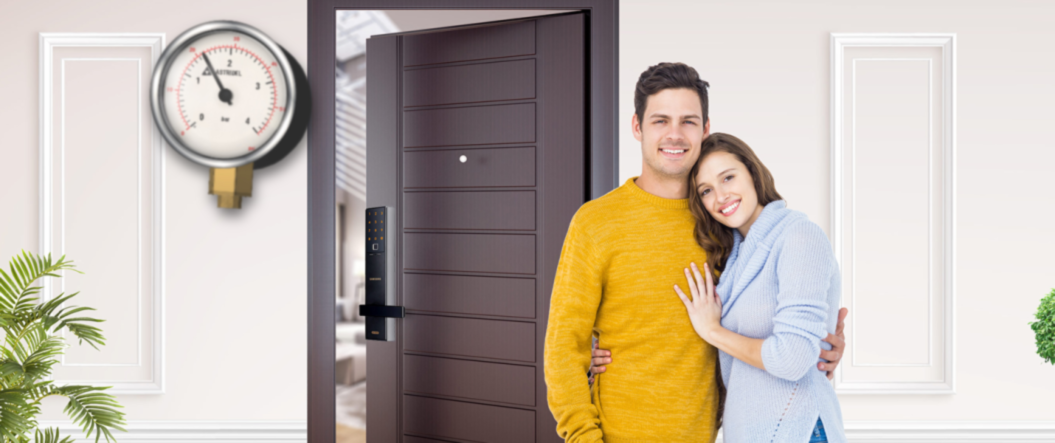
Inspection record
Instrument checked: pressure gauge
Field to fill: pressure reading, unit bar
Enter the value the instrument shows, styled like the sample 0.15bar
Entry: 1.5bar
